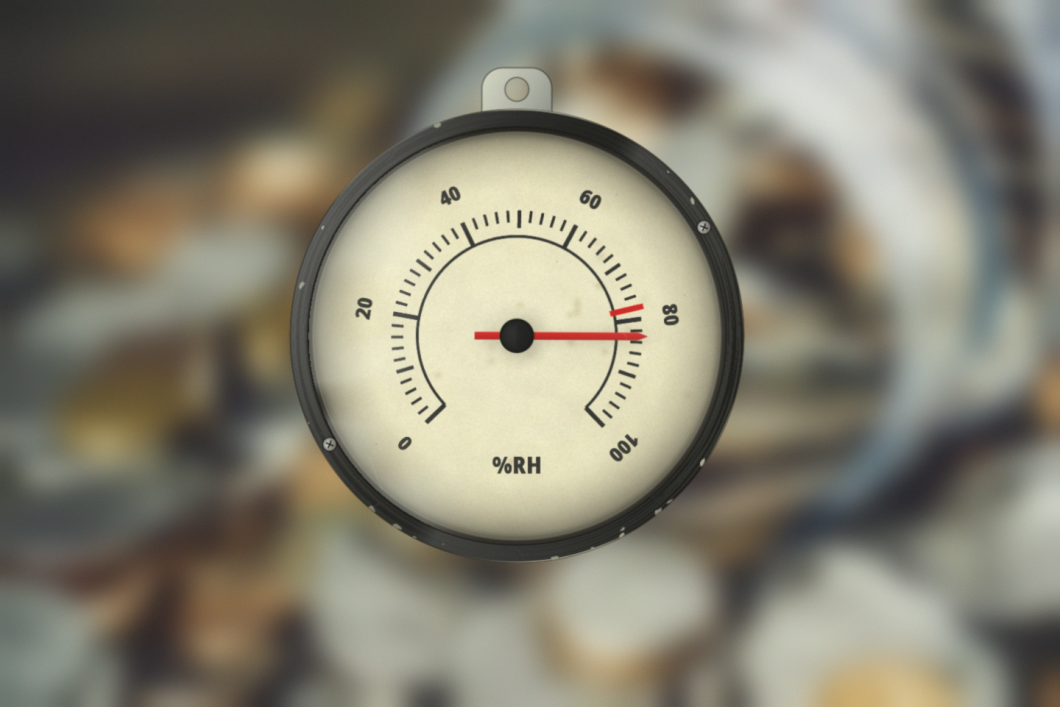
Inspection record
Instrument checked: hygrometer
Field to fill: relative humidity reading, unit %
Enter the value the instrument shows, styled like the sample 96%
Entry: 83%
